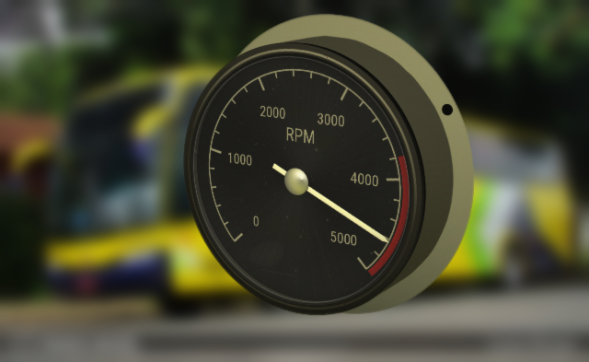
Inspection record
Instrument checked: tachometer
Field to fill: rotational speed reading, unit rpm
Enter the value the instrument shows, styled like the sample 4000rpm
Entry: 4600rpm
